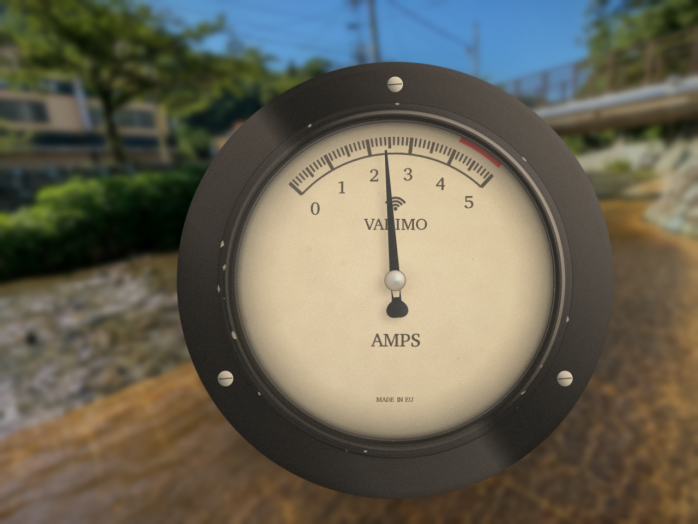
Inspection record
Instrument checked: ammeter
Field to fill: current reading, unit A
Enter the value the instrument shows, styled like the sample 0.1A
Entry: 2.4A
